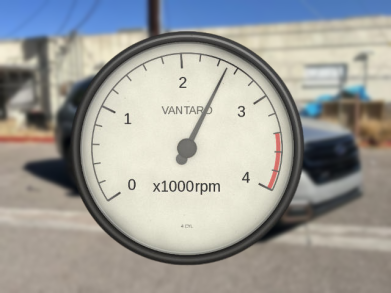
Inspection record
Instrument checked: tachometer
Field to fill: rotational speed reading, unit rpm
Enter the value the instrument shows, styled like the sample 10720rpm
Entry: 2500rpm
